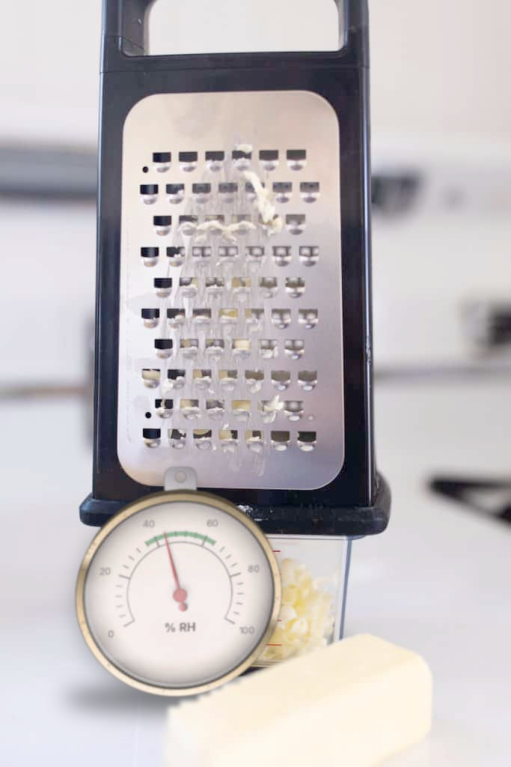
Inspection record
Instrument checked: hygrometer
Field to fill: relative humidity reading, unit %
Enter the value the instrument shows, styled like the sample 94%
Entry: 44%
